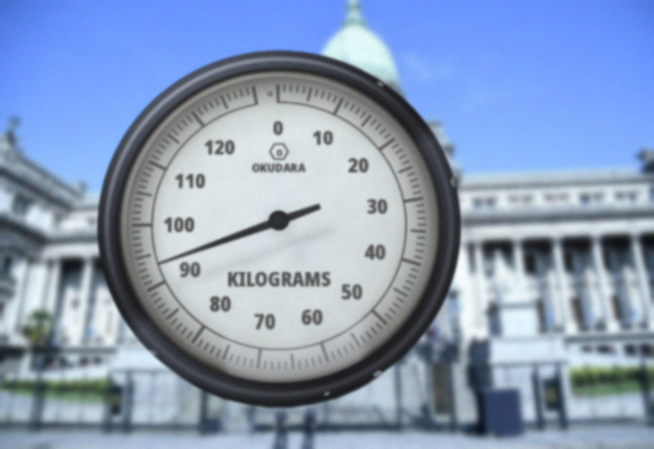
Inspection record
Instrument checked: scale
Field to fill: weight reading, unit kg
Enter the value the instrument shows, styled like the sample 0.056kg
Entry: 93kg
